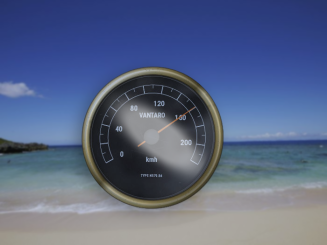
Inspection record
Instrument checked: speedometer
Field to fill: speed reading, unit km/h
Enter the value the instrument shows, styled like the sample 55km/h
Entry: 160km/h
